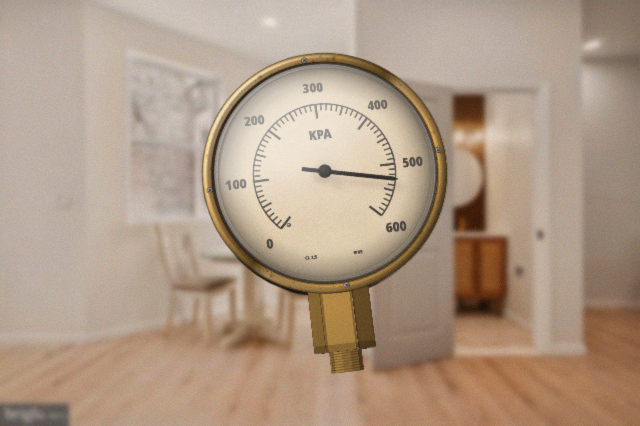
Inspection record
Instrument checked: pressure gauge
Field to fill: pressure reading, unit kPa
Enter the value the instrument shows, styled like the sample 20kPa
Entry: 530kPa
